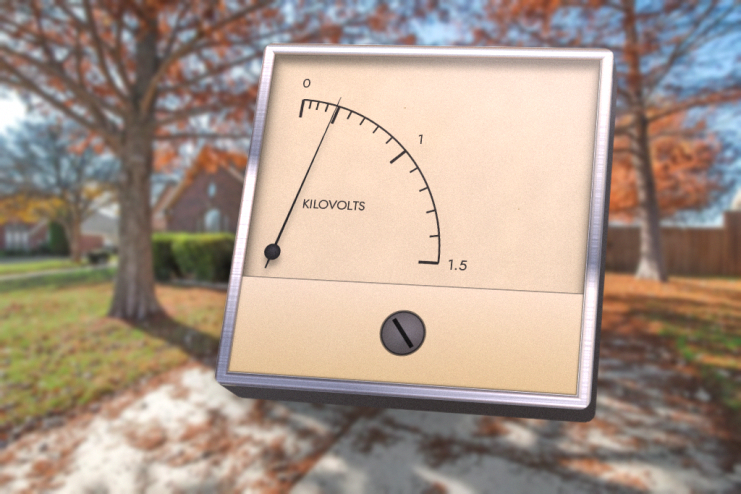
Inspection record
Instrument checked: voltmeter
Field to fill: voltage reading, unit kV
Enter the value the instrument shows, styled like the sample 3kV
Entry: 0.5kV
